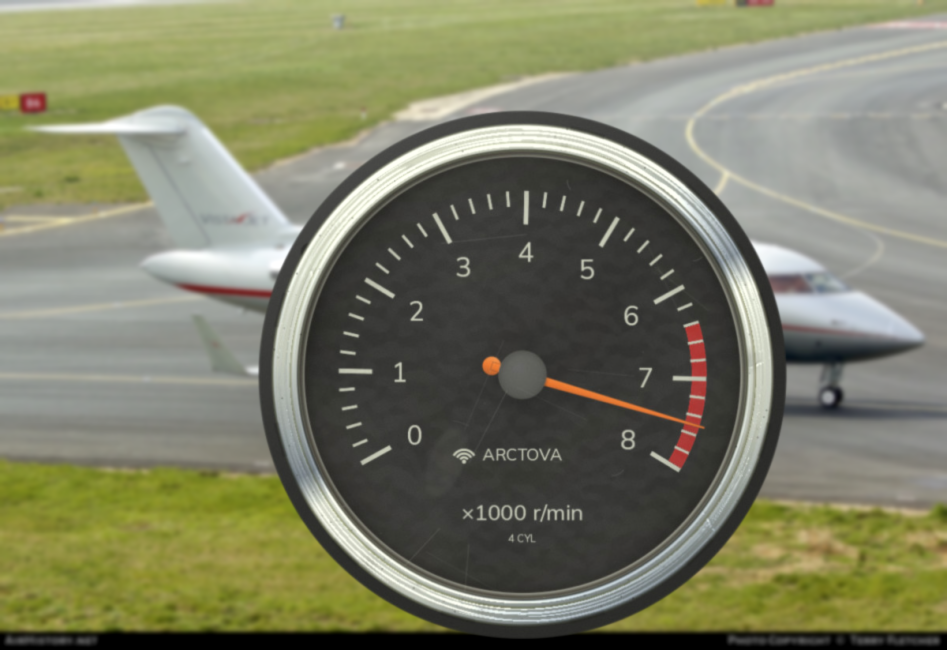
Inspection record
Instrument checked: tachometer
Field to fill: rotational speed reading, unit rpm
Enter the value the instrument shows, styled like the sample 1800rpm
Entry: 7500rpm
